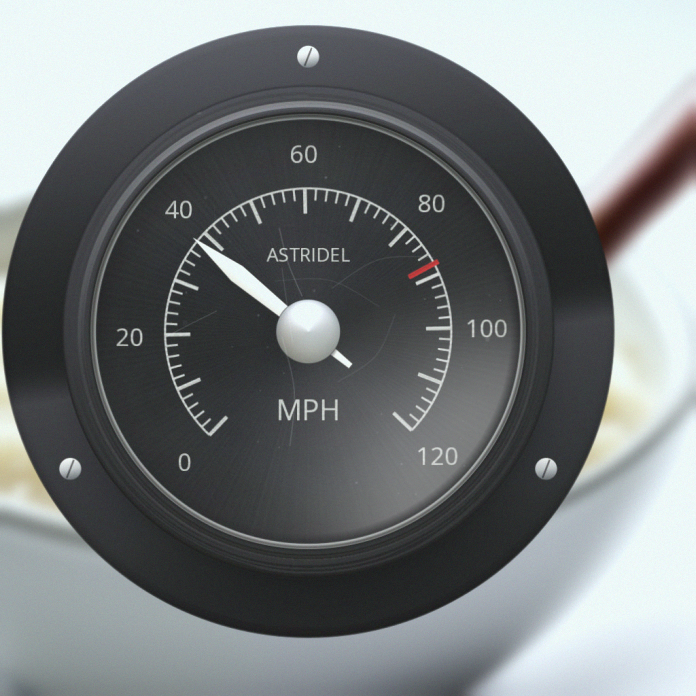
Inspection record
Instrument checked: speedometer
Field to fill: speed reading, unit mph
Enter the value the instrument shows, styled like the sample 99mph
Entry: 38mph
